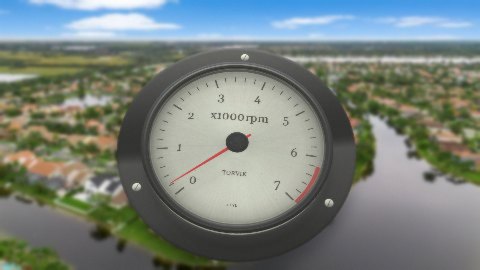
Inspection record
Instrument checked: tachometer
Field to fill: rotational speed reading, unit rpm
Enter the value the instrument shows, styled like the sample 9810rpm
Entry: 200rpm
